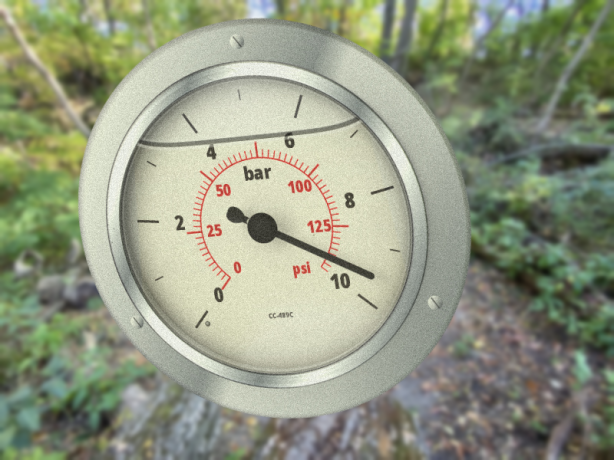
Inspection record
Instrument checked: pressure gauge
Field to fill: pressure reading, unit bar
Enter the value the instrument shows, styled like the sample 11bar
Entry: 9.5bar
